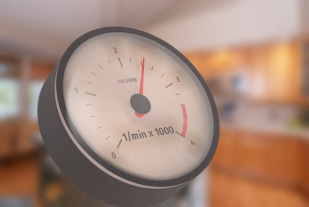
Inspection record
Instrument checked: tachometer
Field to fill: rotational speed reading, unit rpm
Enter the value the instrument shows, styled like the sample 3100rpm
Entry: 2400rpm
